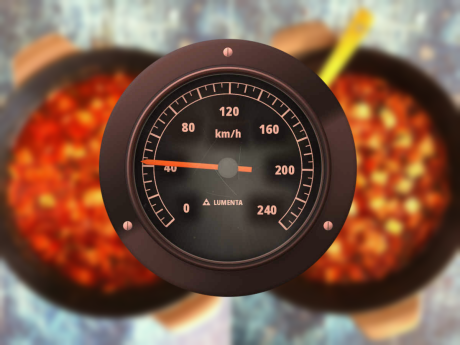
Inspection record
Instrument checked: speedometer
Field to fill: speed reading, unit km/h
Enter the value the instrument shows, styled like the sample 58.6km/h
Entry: 42.5km/h
